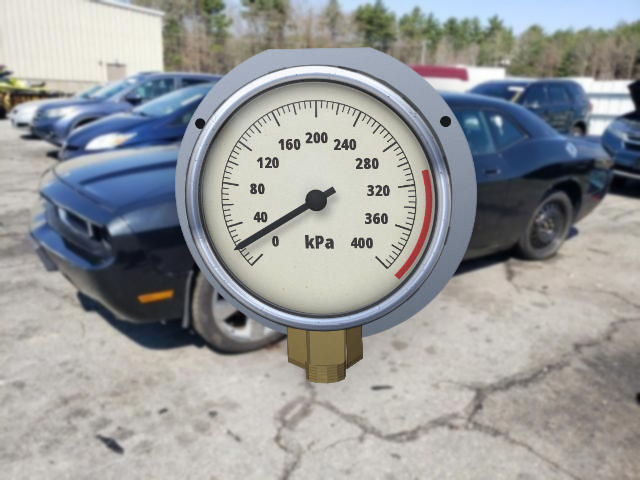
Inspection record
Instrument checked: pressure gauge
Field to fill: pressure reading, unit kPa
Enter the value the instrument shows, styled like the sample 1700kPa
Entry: 20kPa
